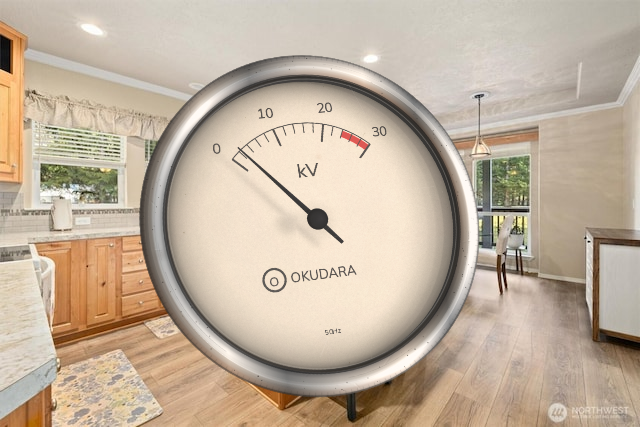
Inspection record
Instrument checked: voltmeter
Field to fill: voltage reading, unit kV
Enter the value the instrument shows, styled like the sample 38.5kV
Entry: 2kV
